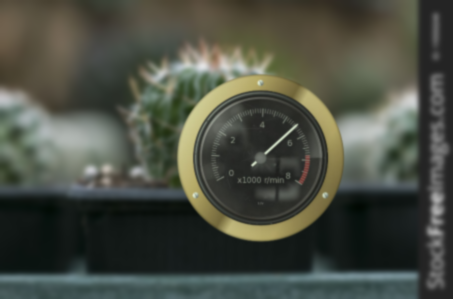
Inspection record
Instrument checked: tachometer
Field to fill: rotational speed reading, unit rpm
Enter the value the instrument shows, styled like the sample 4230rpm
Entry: 5500rpm
